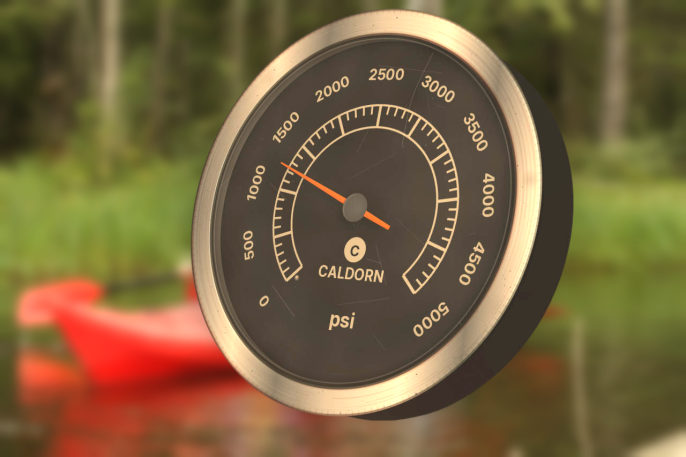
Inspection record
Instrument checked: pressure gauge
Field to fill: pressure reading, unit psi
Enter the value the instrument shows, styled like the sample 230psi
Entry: 1250psi
